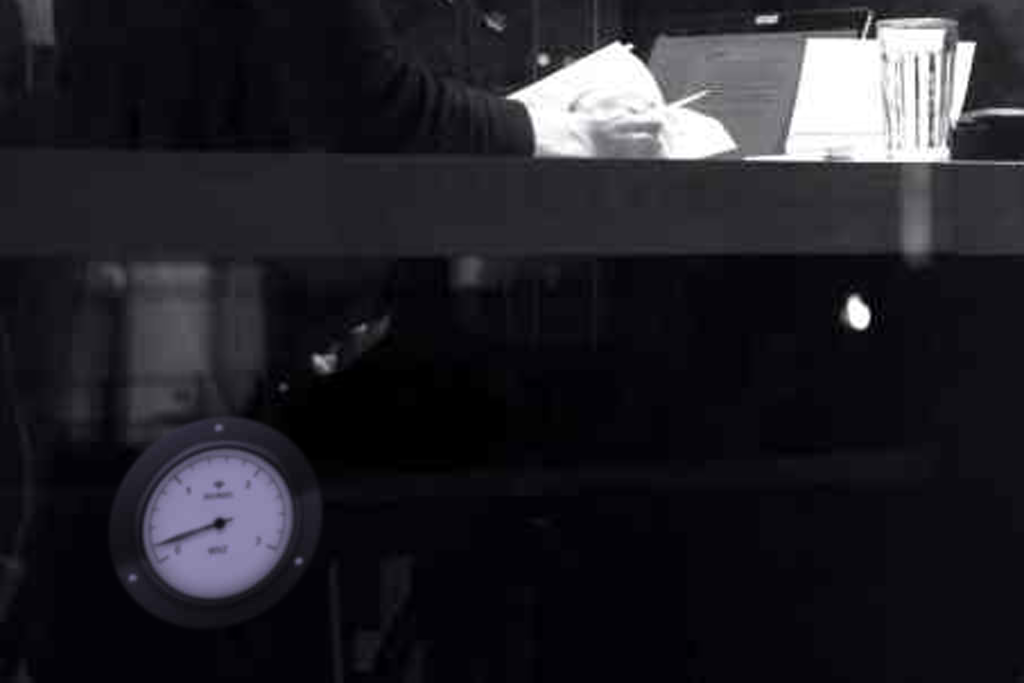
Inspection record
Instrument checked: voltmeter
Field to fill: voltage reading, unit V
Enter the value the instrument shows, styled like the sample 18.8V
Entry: 0.2V
